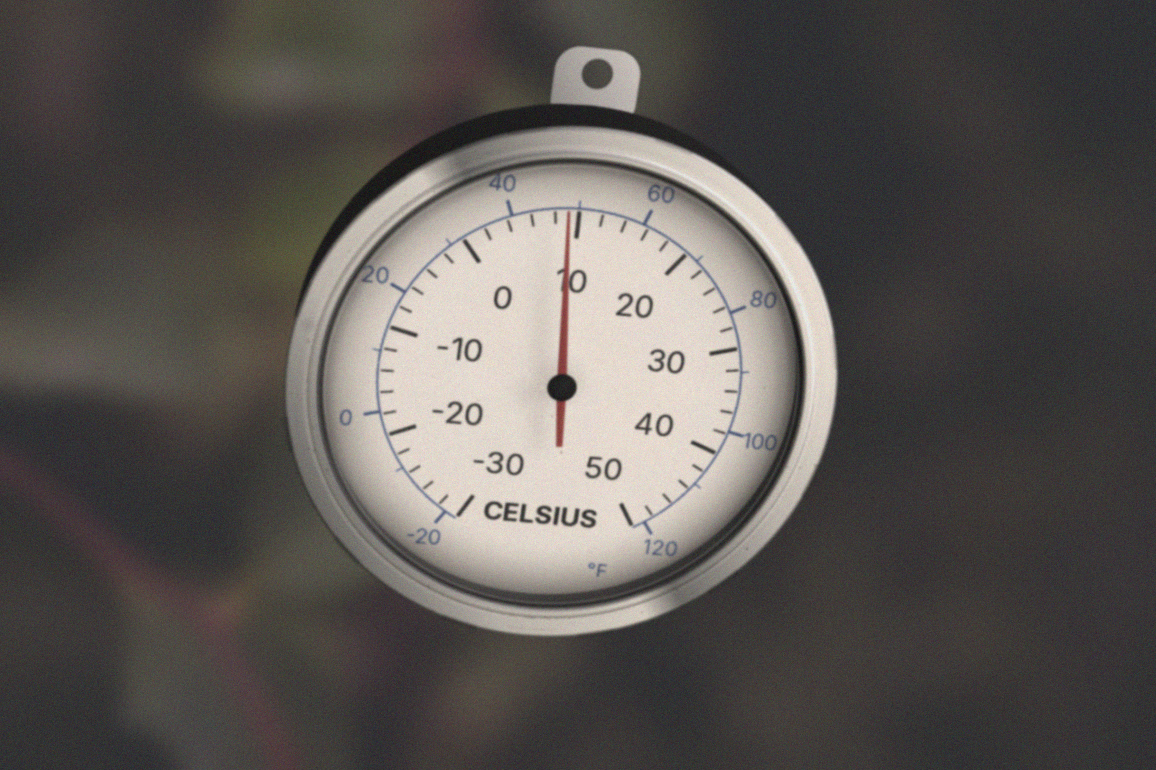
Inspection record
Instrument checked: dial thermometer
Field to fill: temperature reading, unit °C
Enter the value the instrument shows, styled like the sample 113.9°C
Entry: 9°C
